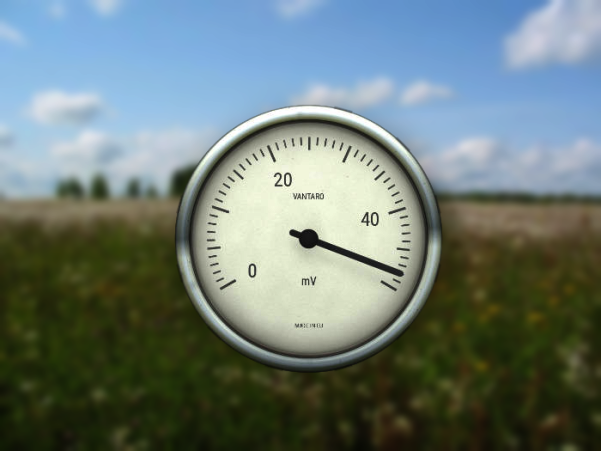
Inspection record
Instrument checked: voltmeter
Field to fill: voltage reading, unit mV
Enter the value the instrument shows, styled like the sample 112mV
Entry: 48mV
